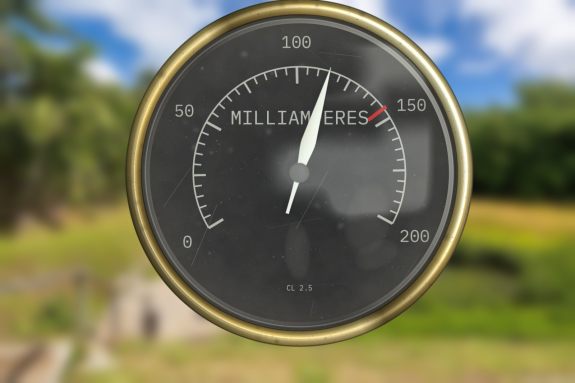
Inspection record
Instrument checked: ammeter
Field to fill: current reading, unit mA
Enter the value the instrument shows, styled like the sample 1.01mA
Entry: 115mA
